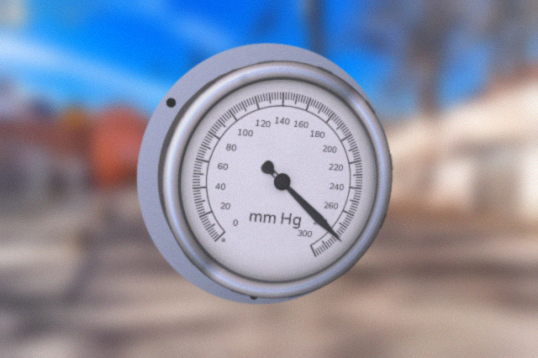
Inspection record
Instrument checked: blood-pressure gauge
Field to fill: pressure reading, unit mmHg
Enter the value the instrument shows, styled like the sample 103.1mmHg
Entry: 280mmHg
